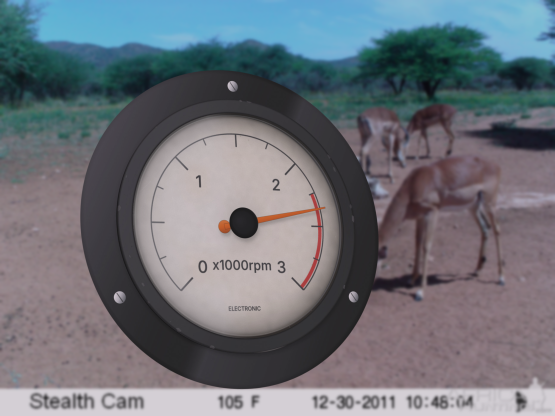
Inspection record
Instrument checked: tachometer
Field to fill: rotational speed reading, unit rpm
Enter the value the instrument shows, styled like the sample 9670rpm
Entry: 2375rpm
